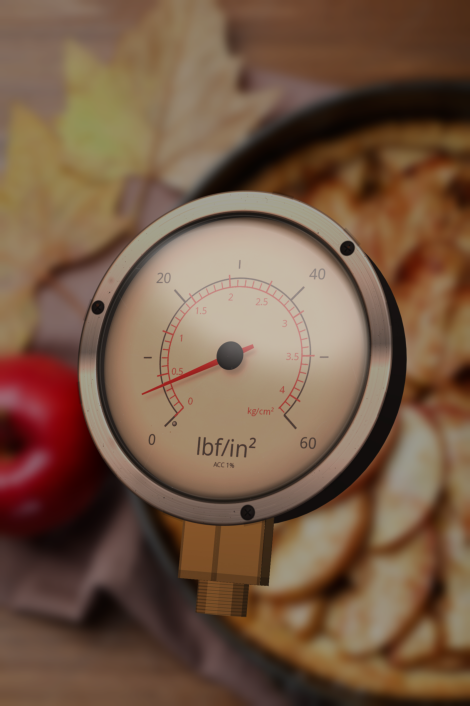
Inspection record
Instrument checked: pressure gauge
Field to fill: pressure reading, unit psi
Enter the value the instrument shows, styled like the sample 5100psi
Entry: 5psi
